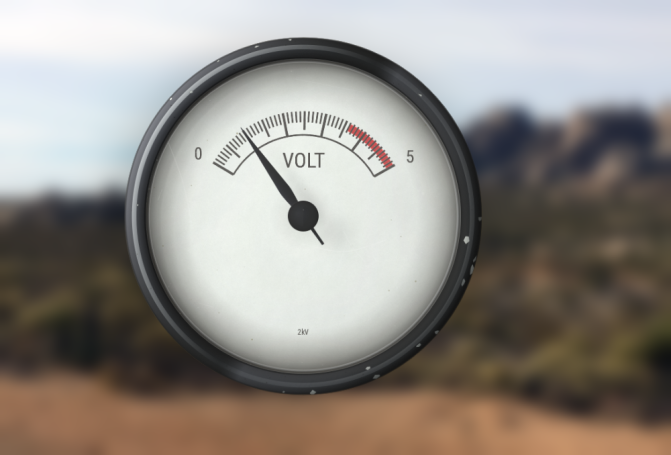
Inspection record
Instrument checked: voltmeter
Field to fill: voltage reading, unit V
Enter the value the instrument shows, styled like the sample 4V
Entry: 1V
